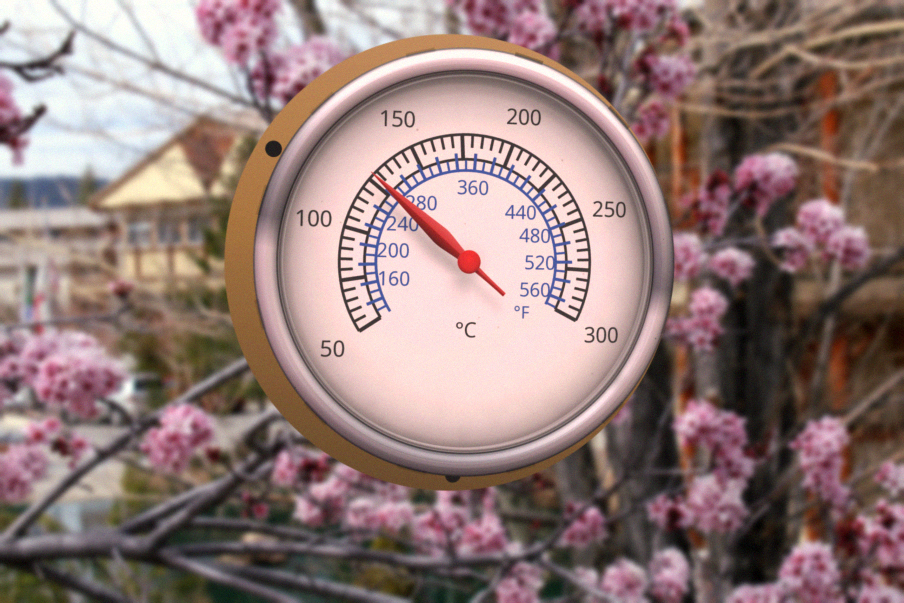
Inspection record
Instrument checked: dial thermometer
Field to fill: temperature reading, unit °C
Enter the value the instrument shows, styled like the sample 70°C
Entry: 127.5°C
